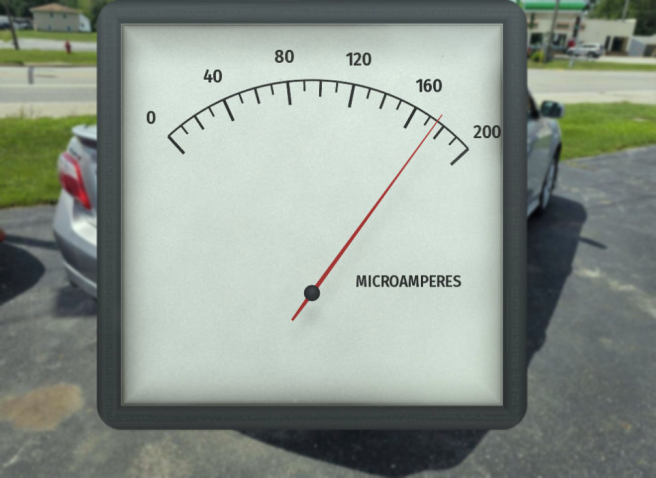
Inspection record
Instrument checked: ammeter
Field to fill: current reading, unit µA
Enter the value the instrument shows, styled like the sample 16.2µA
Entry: 175µA
